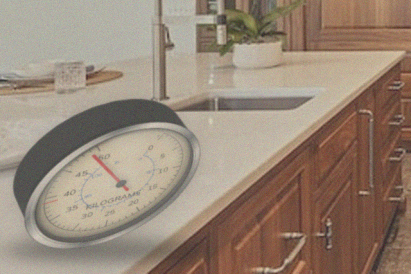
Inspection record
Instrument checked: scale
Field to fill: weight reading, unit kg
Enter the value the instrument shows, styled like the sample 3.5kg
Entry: 49kg
